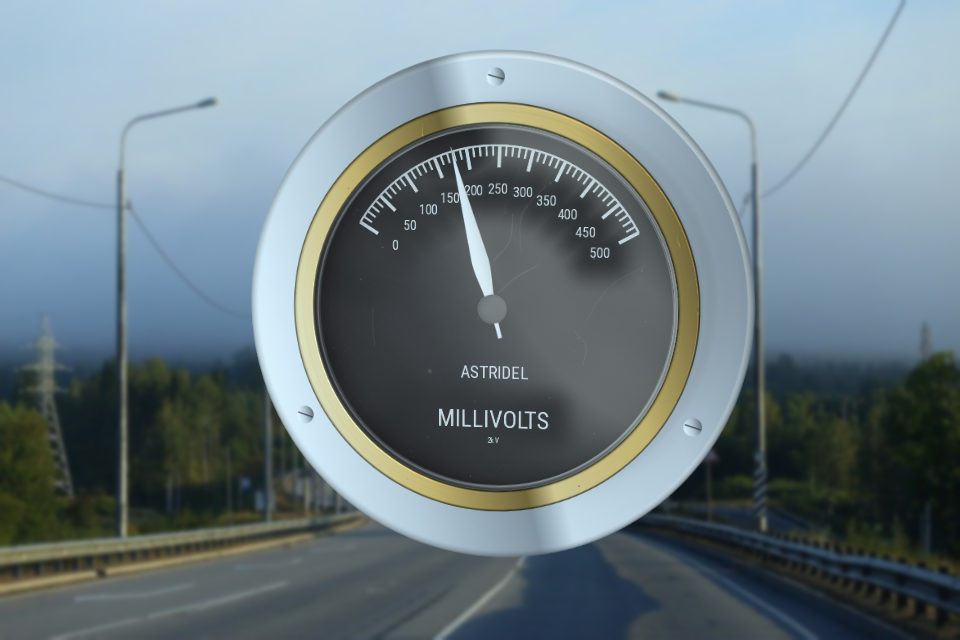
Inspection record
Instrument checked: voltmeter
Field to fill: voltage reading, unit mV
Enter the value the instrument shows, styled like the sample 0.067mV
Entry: 180mV
